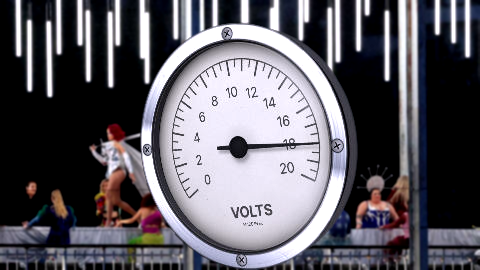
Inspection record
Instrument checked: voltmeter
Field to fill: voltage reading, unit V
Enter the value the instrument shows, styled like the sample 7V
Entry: 18V
